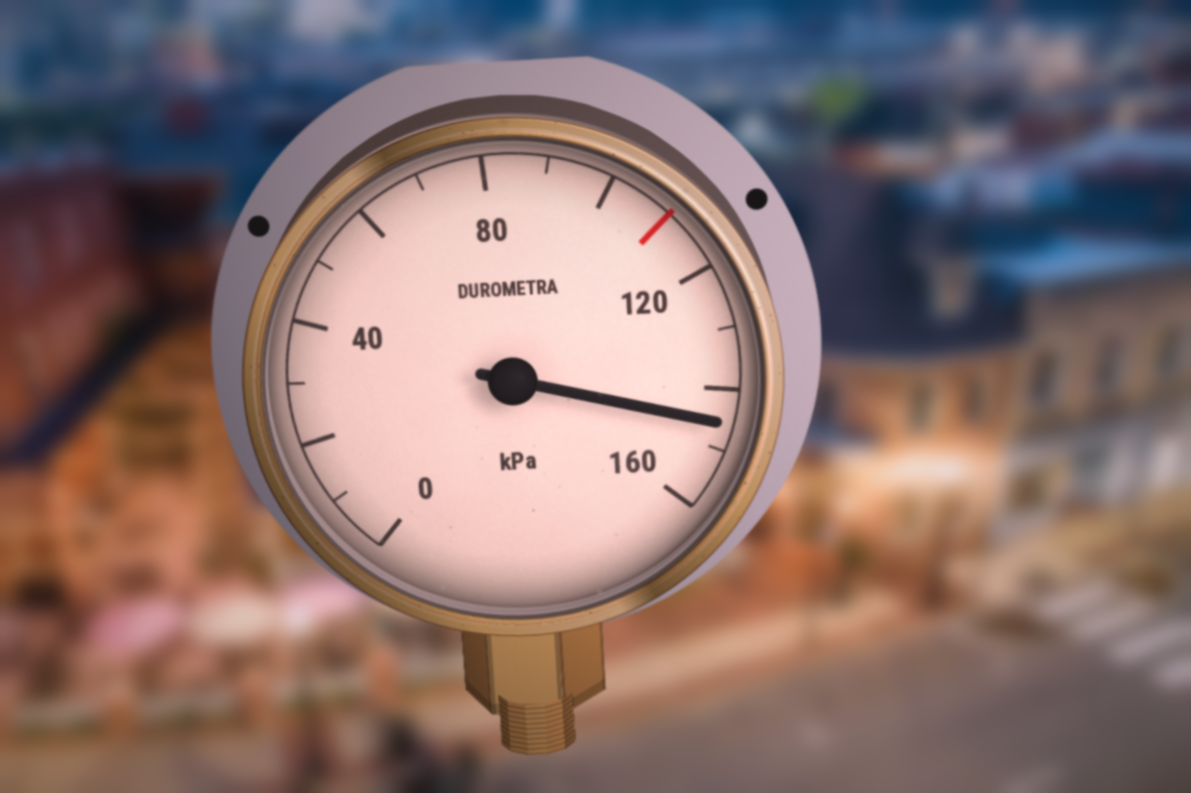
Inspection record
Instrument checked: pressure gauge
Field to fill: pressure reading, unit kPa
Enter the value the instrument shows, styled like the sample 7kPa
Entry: 145kPa
